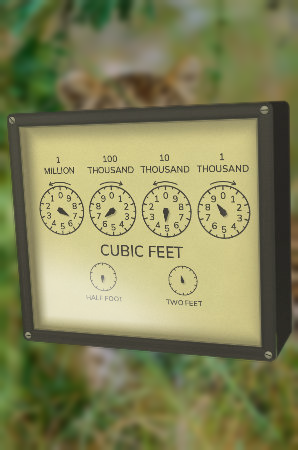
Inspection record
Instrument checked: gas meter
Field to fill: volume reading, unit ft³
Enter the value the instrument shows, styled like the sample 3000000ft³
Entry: 664900ft³
